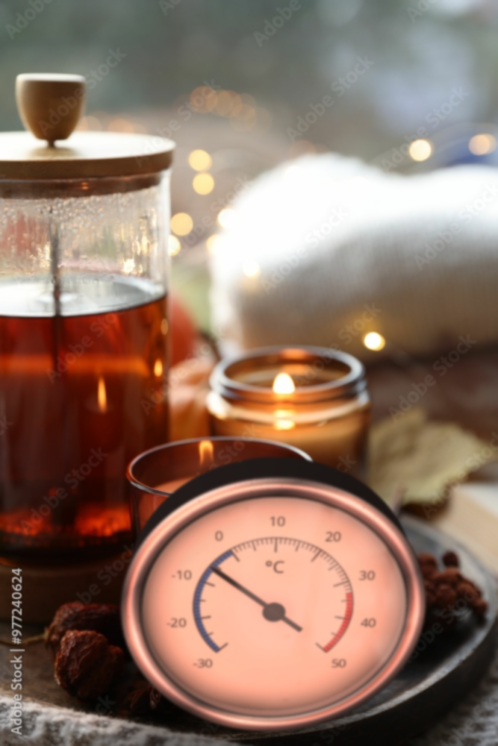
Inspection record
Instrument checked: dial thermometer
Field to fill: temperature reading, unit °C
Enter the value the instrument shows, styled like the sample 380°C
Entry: -5°C
